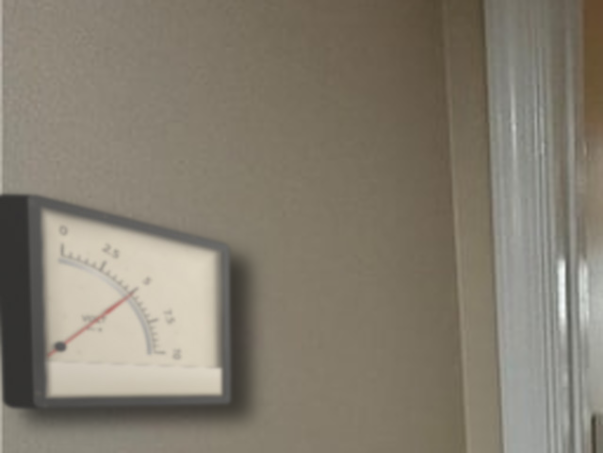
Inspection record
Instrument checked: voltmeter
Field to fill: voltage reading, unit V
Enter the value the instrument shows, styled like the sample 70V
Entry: 5V
